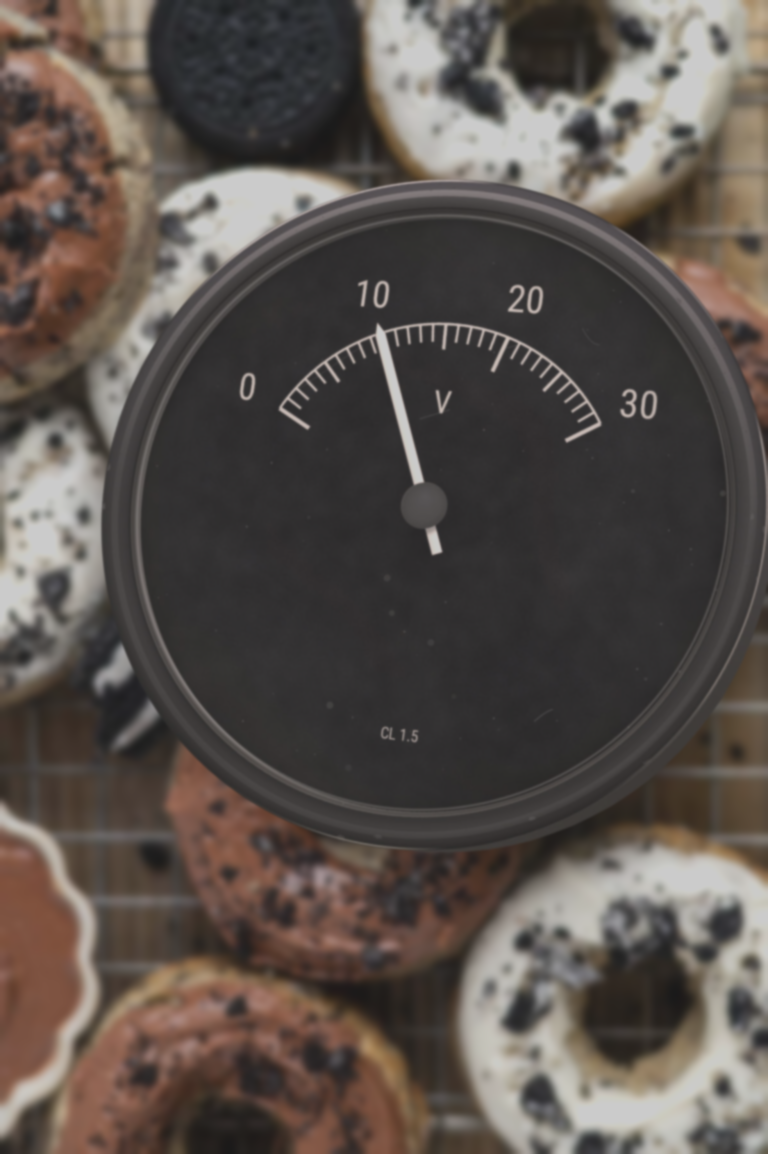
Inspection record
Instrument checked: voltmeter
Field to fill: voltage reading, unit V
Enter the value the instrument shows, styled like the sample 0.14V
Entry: 10V
